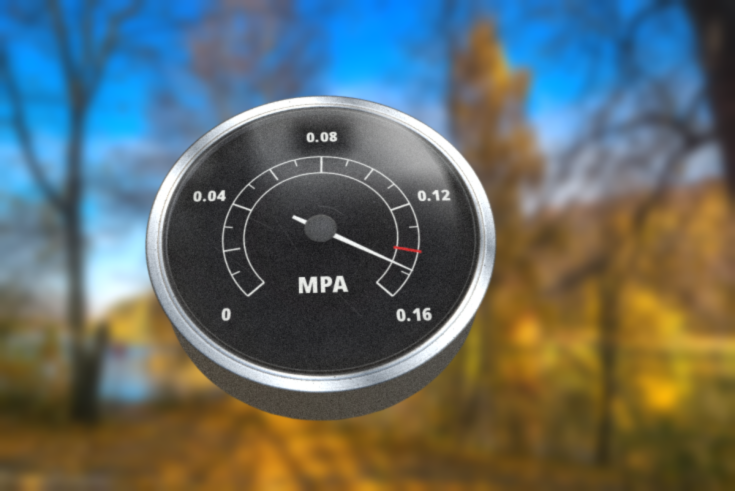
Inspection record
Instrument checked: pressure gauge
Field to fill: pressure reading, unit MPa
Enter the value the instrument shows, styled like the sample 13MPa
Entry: 0.15MPa
